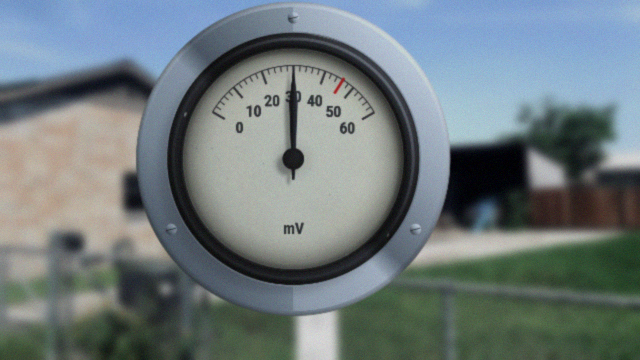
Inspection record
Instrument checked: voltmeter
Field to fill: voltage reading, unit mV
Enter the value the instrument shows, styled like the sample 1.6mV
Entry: 30mV
